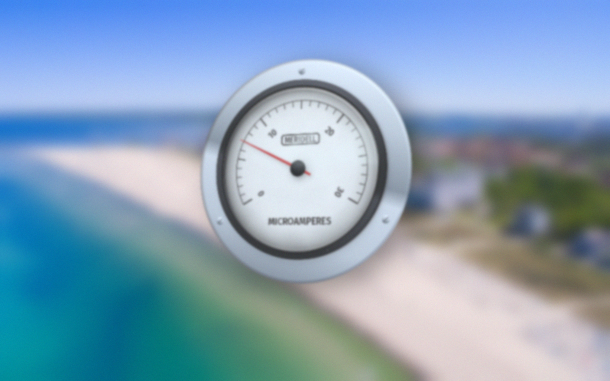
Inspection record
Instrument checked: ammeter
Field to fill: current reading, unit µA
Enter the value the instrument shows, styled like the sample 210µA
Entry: 7µA
